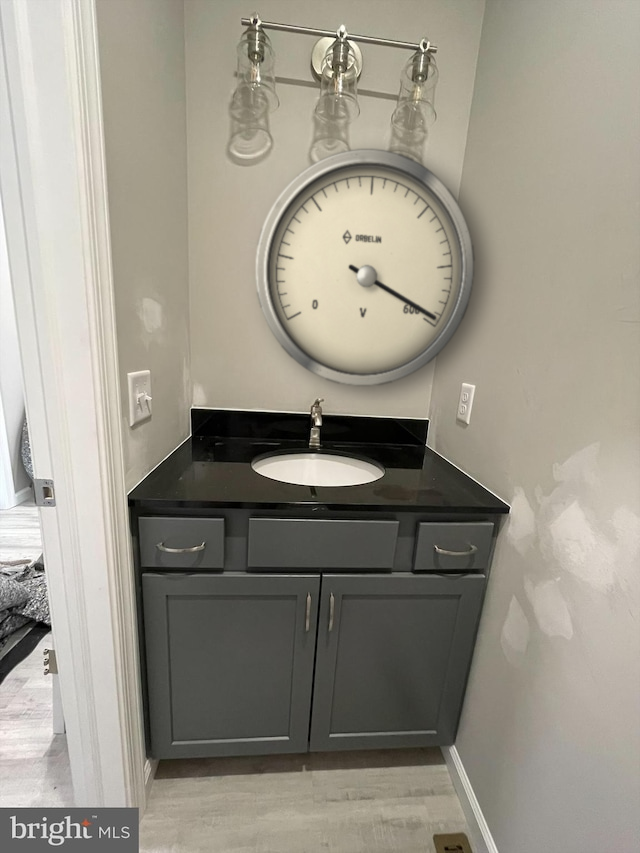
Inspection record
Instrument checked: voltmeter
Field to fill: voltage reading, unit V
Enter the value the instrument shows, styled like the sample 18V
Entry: 590V
